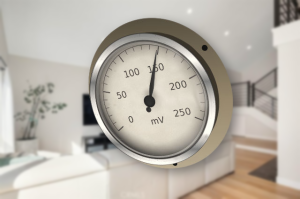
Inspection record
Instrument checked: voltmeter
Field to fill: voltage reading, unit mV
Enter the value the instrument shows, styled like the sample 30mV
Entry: 150mV
